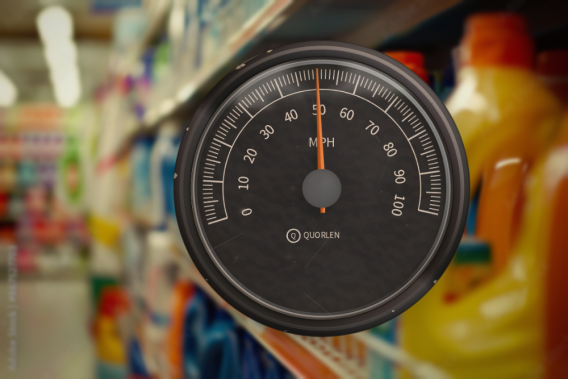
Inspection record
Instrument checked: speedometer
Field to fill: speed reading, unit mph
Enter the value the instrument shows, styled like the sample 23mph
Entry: 50mph
